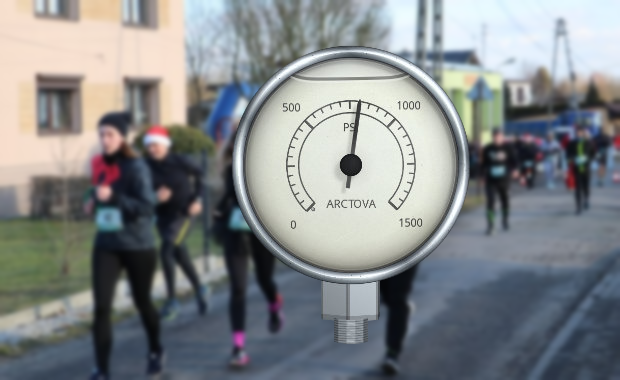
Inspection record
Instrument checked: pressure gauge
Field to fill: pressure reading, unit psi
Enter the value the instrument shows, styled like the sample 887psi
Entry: 800psi
